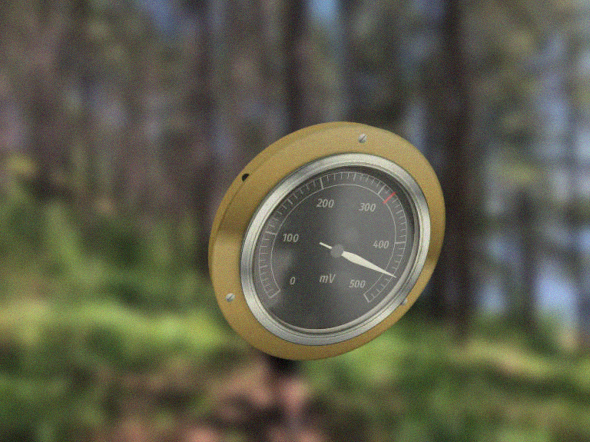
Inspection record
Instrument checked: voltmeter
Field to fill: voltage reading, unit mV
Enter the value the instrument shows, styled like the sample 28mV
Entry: 450mV
